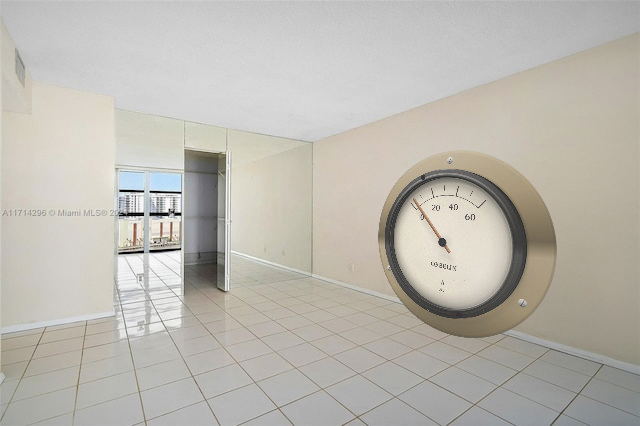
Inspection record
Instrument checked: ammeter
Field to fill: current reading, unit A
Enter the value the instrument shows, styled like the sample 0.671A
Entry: 5A
